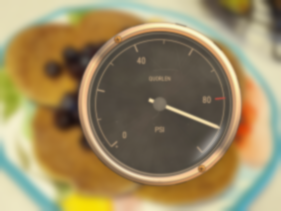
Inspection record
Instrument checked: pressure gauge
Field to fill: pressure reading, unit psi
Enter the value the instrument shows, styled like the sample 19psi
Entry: 90psi
